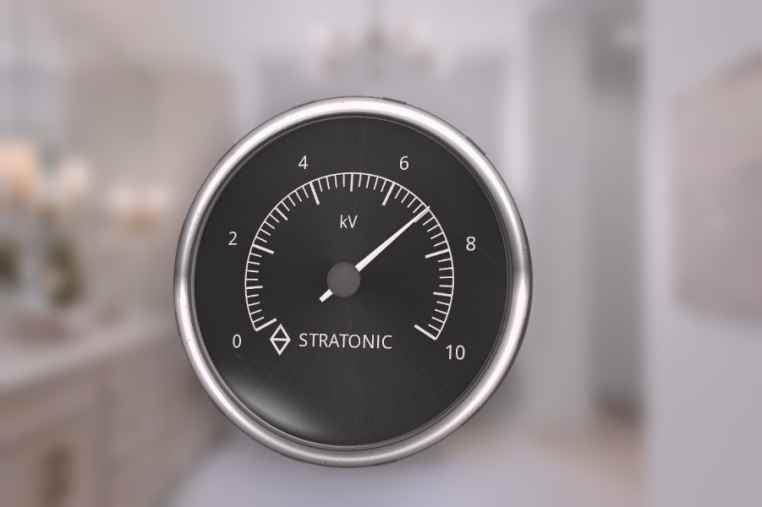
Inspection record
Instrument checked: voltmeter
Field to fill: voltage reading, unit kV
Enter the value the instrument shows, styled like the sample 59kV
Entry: 7kV
